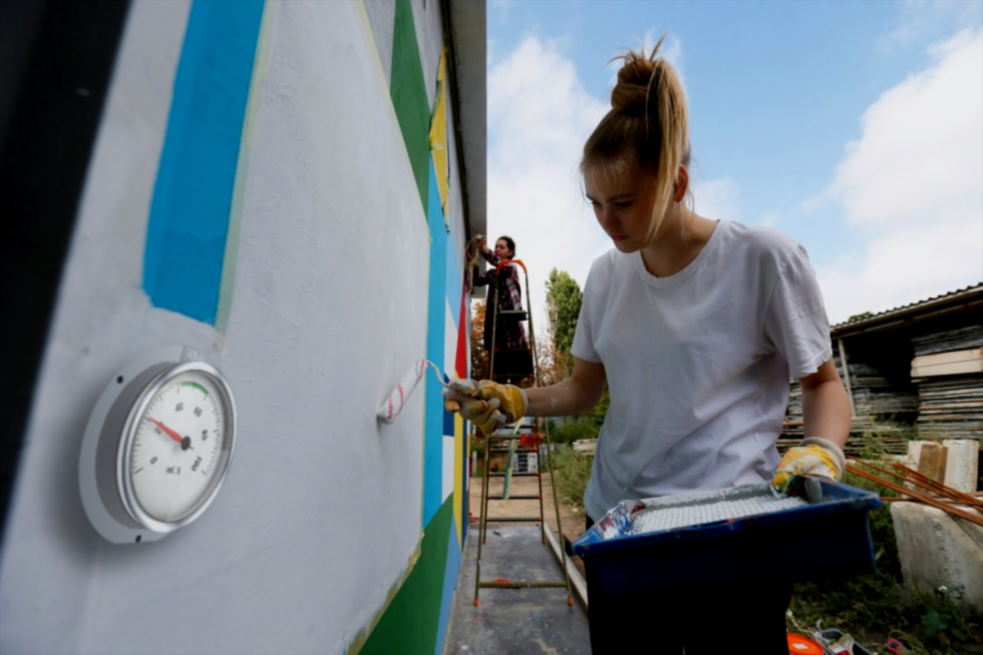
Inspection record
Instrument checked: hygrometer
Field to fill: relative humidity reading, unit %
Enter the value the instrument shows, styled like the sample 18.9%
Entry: 20%
